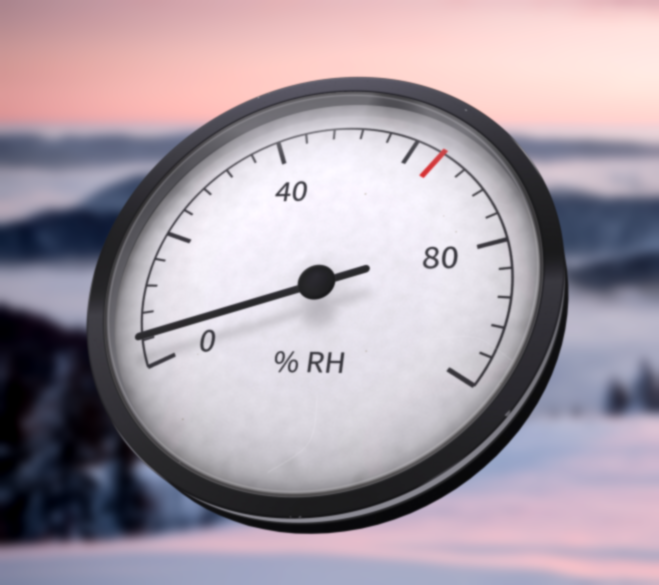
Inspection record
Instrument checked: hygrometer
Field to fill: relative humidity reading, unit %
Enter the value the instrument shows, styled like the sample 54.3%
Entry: 4%
